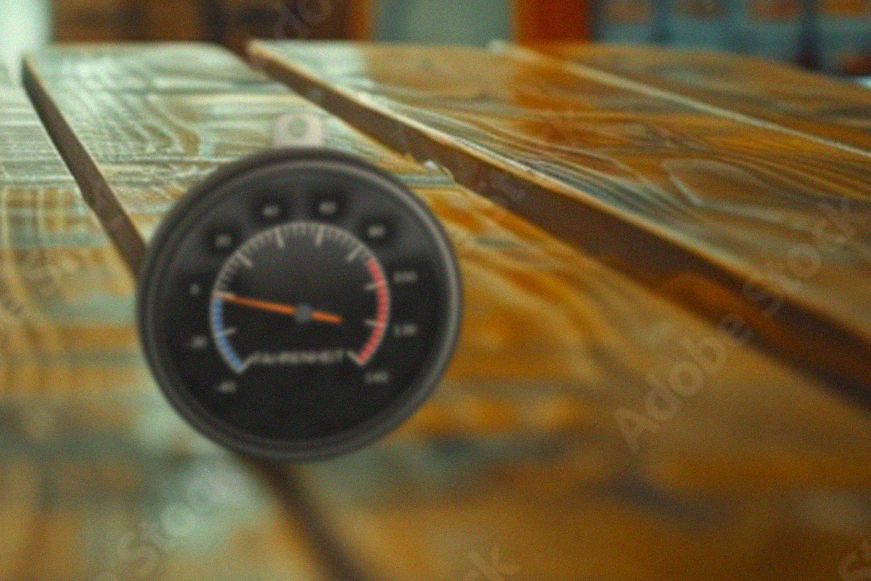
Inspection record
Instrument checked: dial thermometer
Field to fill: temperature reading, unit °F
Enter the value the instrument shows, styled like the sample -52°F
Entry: 0°F
